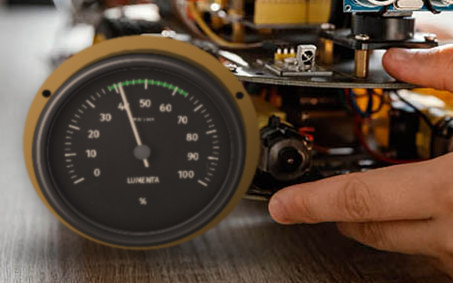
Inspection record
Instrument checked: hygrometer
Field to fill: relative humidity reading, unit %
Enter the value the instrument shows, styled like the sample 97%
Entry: 42%
